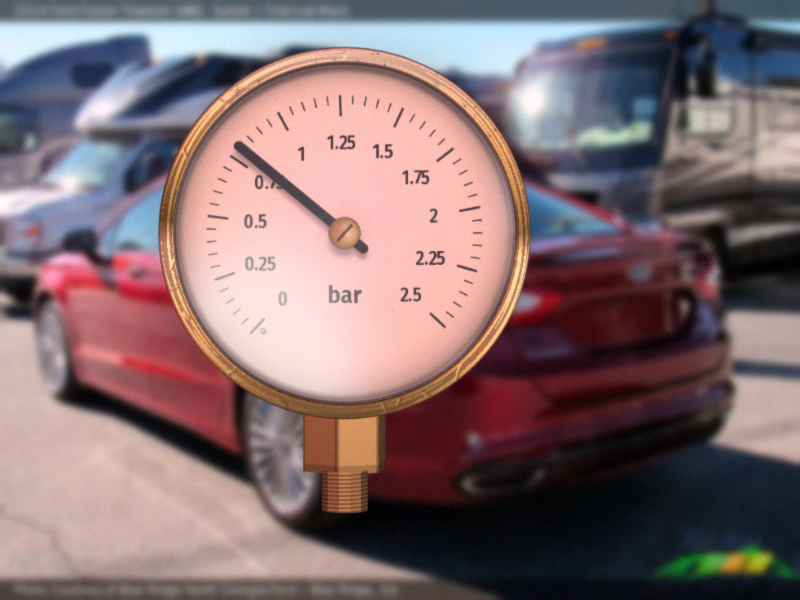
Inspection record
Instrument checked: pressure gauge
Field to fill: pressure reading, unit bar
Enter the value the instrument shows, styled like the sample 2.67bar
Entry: 0.8bar
